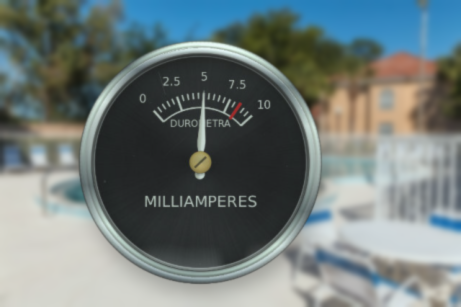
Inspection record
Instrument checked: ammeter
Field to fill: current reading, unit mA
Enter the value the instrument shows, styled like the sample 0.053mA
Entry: 5mA
